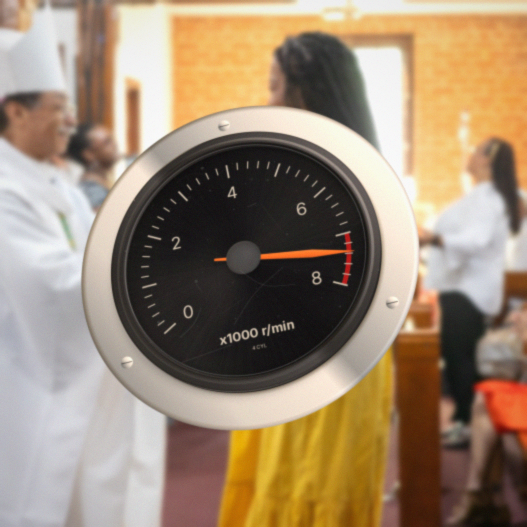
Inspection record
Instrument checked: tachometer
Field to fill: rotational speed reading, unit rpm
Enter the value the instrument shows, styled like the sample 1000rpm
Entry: 7400rpm
